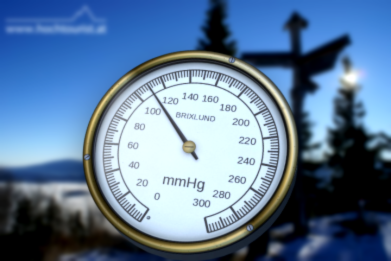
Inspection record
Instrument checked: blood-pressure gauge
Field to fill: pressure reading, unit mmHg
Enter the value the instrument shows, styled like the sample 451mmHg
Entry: 110mmHg
